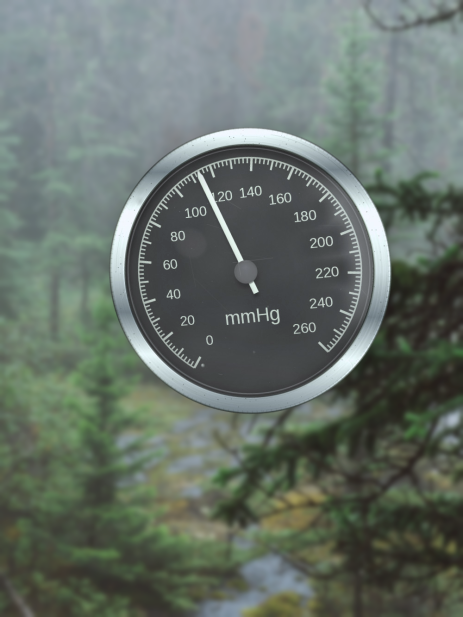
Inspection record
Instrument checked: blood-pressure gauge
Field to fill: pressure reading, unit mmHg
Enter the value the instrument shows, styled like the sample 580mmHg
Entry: 114mmHg
